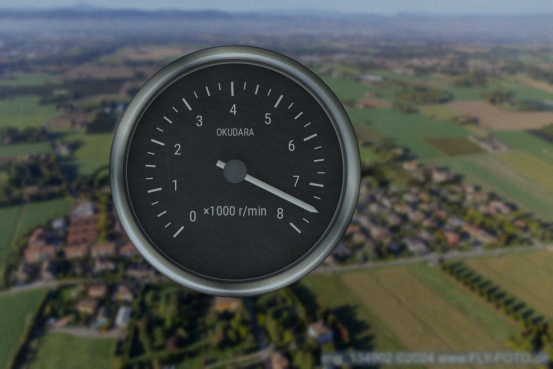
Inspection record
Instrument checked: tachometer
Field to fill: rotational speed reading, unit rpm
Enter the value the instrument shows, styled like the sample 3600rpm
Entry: 7500rpm
